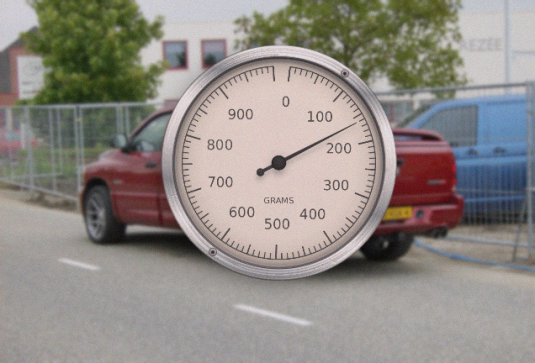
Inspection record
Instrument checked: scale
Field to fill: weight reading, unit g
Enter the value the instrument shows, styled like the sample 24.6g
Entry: 160g
